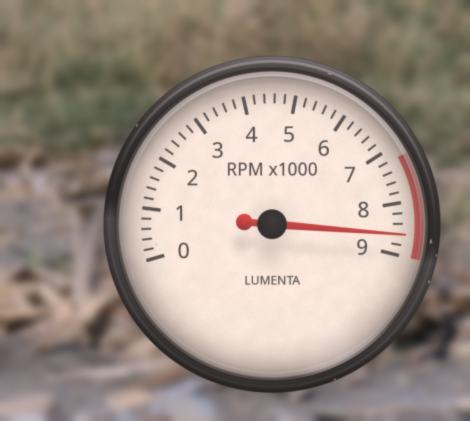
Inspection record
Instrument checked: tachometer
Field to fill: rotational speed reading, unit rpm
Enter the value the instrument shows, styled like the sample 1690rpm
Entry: 8600rpm
